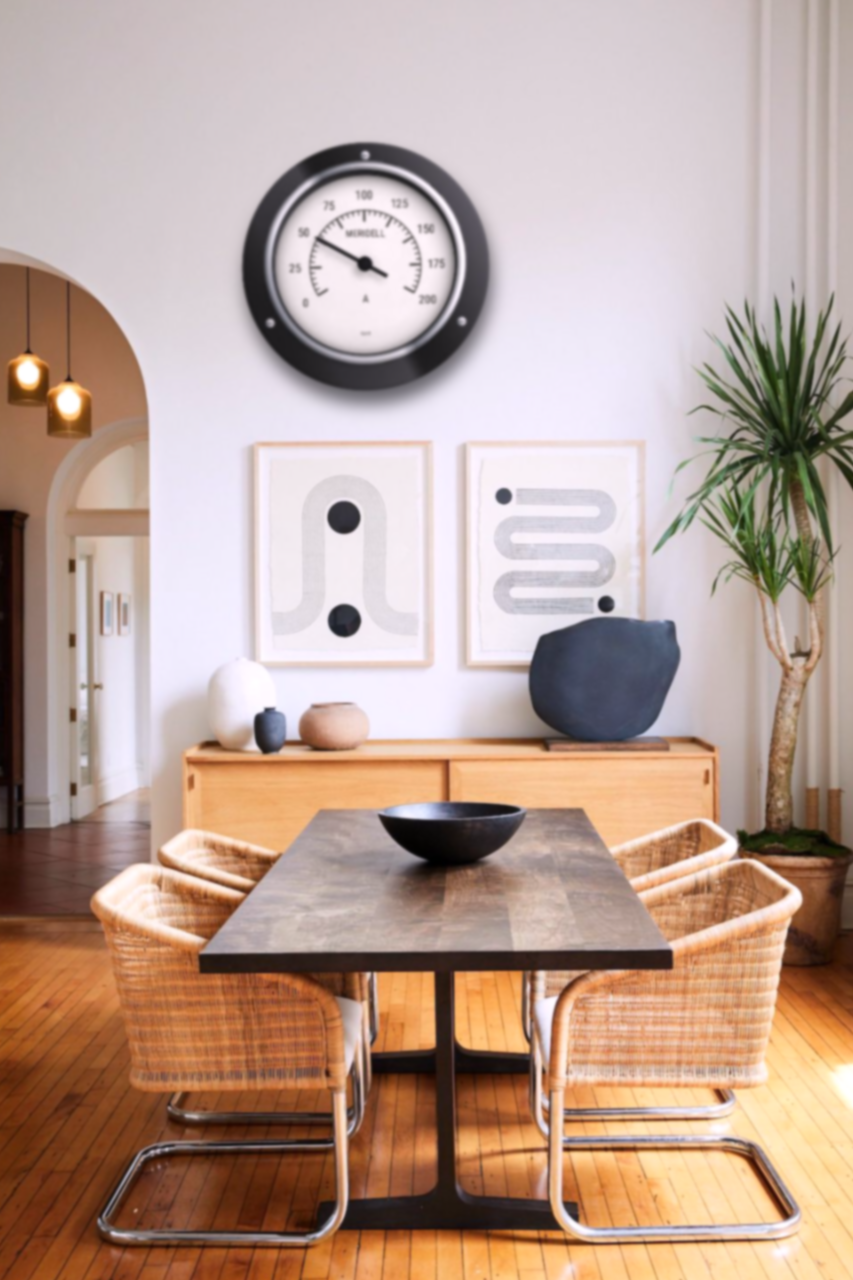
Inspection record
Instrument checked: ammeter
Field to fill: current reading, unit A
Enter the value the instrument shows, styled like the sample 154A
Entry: 50A
